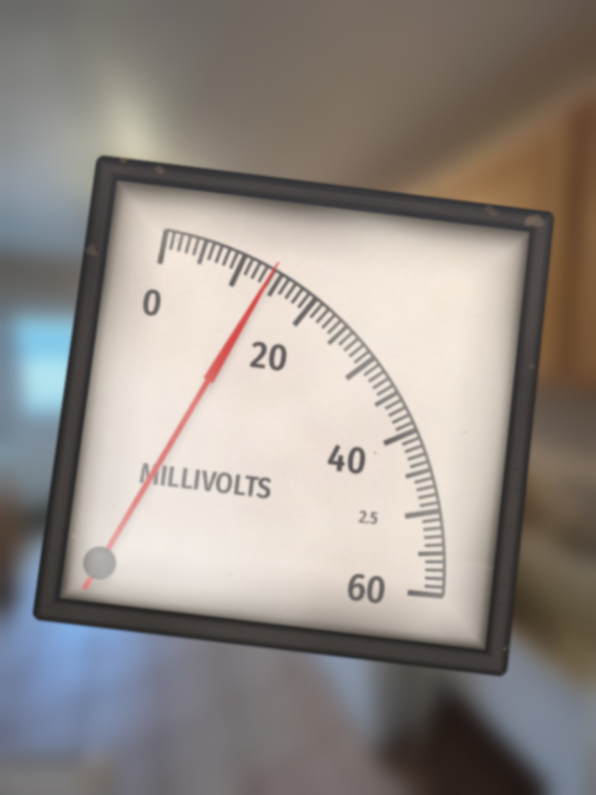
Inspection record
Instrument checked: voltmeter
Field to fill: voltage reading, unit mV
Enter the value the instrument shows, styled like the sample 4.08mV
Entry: 14mV
